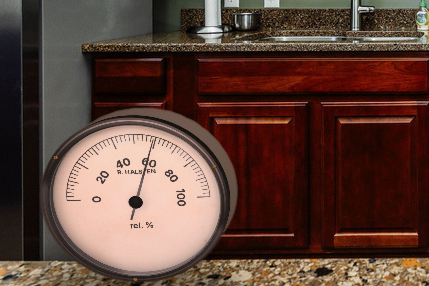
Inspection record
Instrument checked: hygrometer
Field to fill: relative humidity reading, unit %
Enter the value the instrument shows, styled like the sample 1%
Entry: 60%
